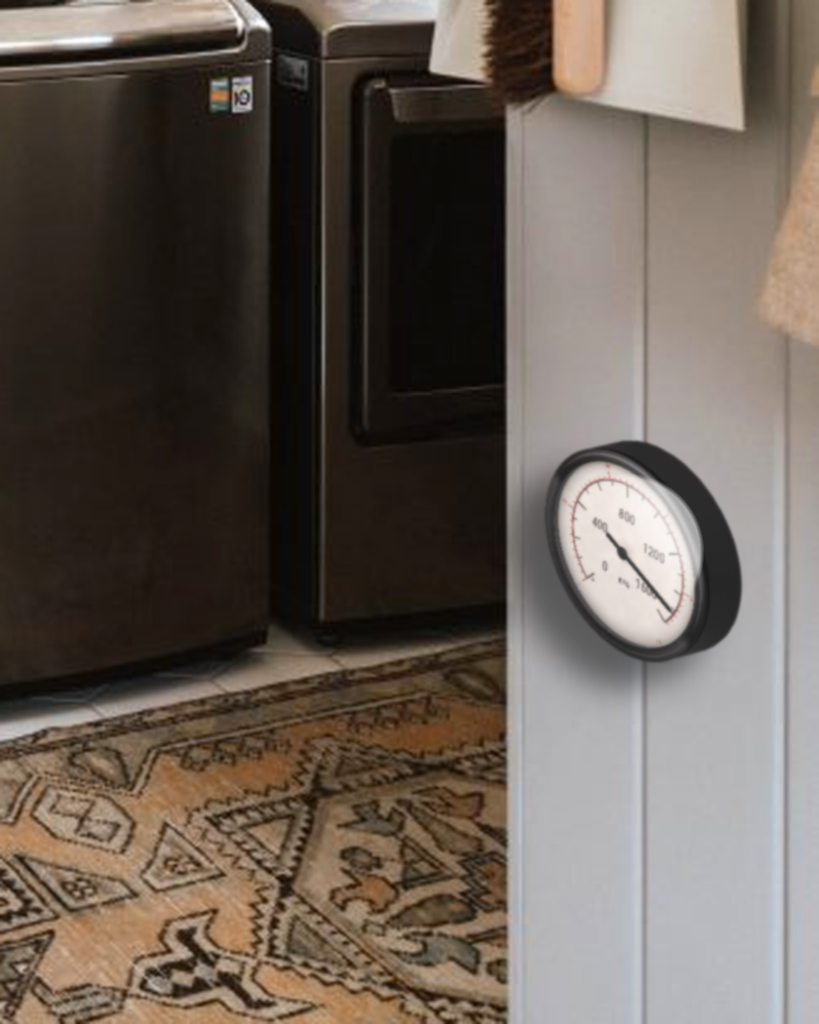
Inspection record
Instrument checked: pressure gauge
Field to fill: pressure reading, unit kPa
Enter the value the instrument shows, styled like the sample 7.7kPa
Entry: 1500kPa
